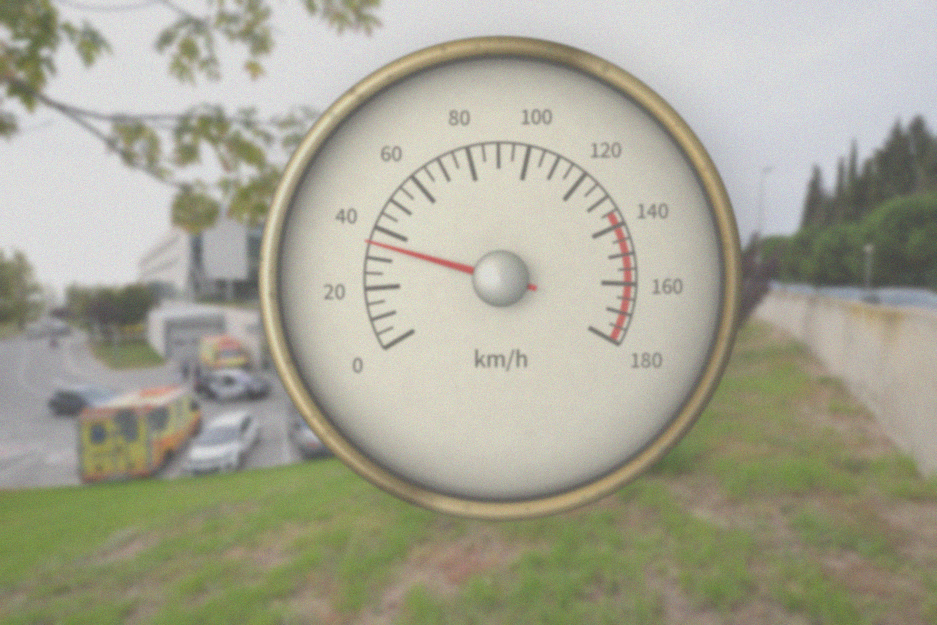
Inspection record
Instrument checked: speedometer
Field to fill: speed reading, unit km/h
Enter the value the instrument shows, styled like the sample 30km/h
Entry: 35km/h
